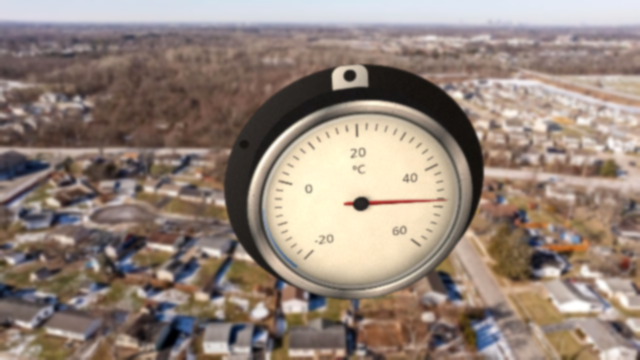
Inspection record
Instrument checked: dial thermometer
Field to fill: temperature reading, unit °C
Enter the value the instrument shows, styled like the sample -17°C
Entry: 48°C
